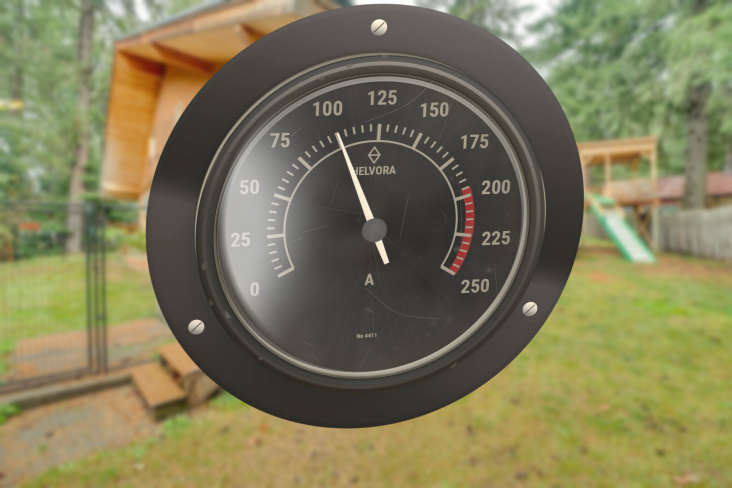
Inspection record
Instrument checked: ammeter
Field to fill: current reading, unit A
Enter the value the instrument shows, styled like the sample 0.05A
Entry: 100A
